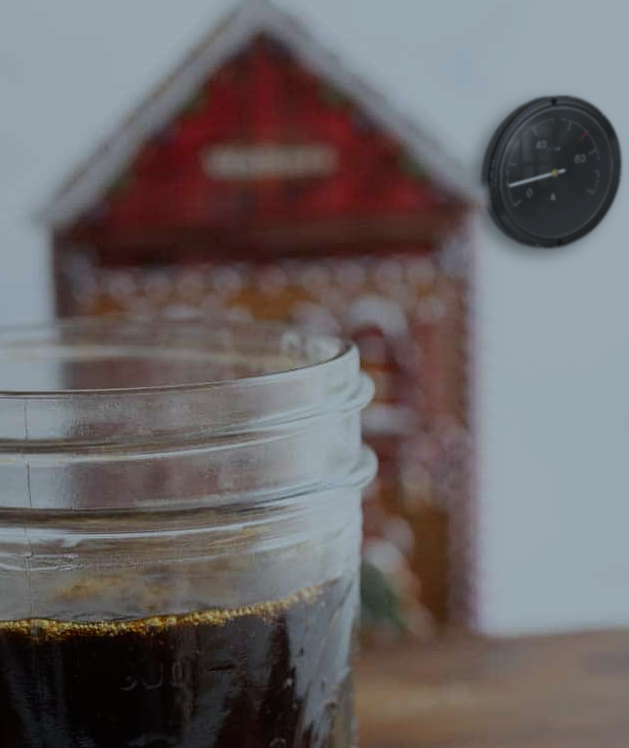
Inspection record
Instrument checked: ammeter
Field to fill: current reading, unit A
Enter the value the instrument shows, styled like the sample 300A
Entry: 10A
